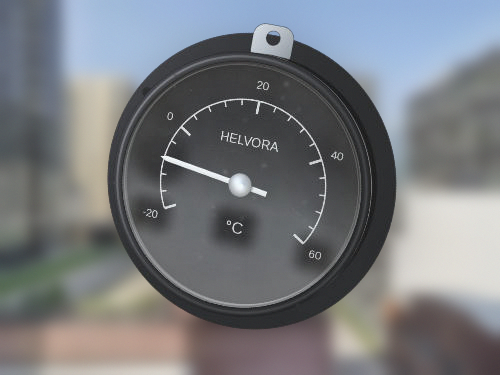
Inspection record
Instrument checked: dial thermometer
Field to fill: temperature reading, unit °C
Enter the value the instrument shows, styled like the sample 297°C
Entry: -8°C
